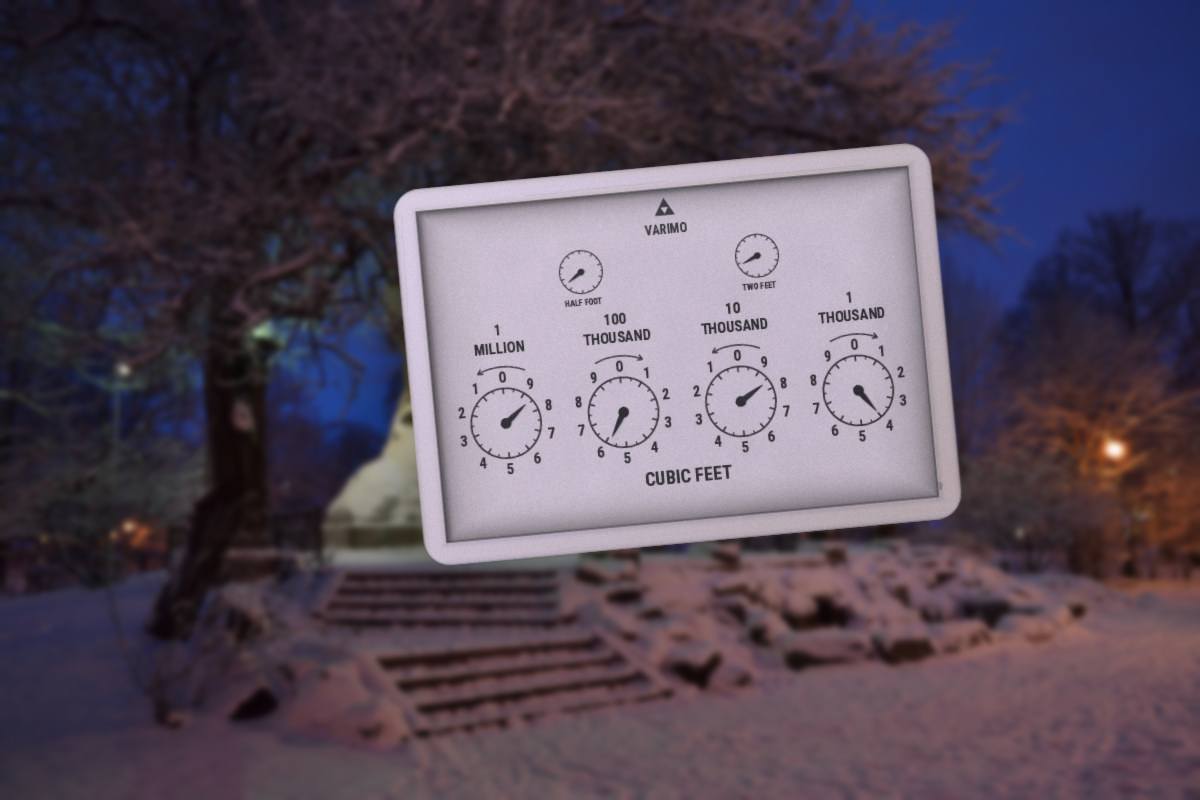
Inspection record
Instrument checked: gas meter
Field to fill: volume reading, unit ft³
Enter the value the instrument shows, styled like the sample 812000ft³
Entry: 858400ft³
